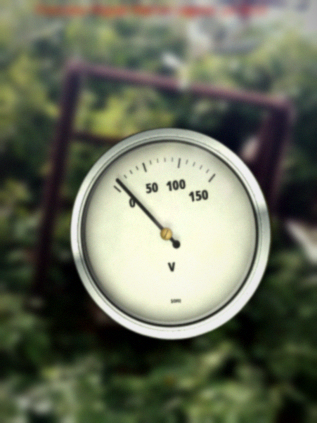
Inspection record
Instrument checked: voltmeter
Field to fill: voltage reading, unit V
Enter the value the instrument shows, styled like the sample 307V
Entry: 10V
